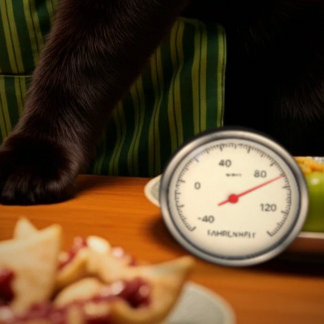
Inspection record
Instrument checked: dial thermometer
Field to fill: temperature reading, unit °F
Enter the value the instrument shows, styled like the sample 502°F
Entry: 90°F
